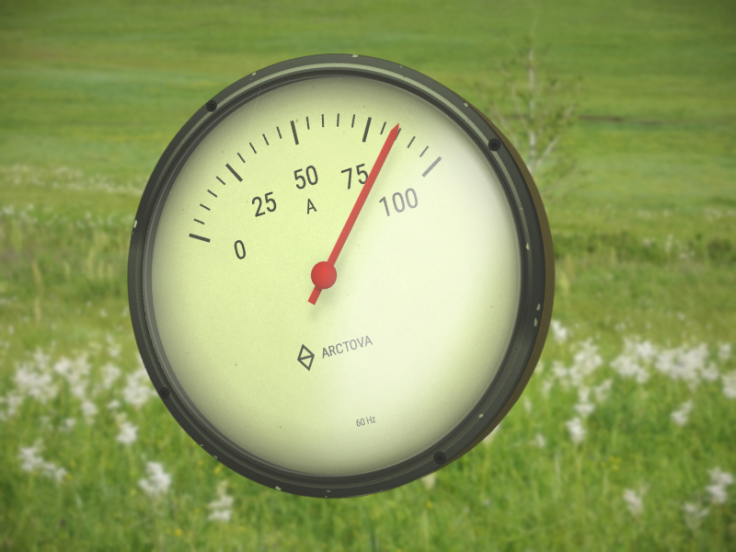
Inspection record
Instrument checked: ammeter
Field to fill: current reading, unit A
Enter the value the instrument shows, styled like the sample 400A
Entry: 85A
